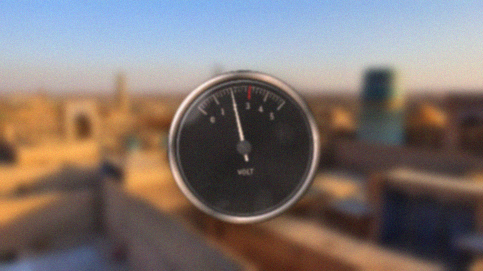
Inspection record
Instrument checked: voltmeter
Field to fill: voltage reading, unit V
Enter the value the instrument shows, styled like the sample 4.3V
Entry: 2V
